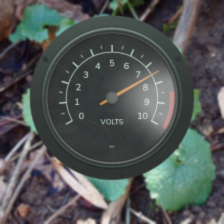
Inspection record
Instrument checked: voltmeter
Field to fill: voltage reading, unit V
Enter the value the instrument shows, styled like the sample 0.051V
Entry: 7.5V
